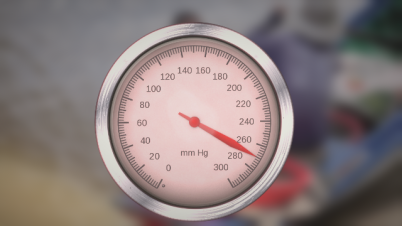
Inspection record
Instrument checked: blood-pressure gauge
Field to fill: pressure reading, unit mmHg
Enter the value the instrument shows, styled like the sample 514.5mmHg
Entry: 270mmHg
